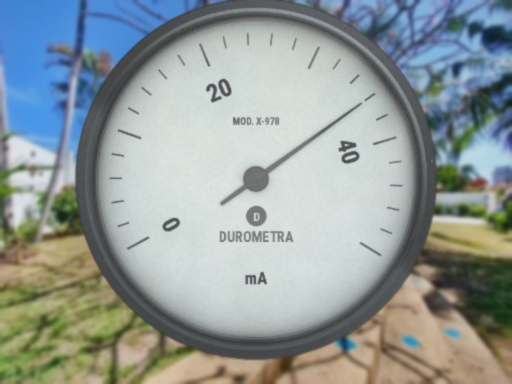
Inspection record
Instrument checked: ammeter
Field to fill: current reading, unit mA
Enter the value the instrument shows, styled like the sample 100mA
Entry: 36mA
